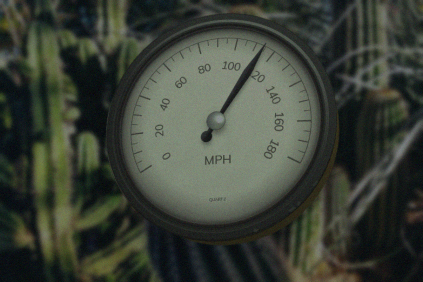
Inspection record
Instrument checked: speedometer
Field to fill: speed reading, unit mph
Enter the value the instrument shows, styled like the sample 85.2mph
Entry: 115mph
